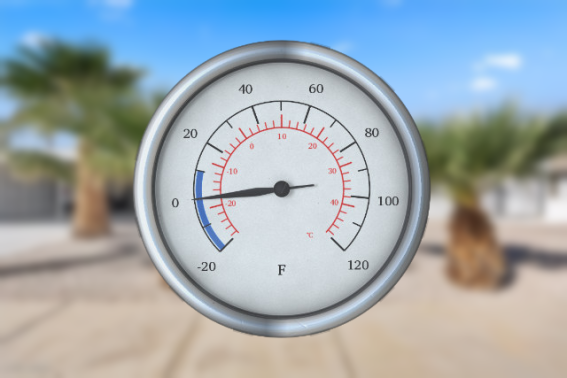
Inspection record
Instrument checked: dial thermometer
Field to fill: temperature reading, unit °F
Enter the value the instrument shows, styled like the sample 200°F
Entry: 0°F
